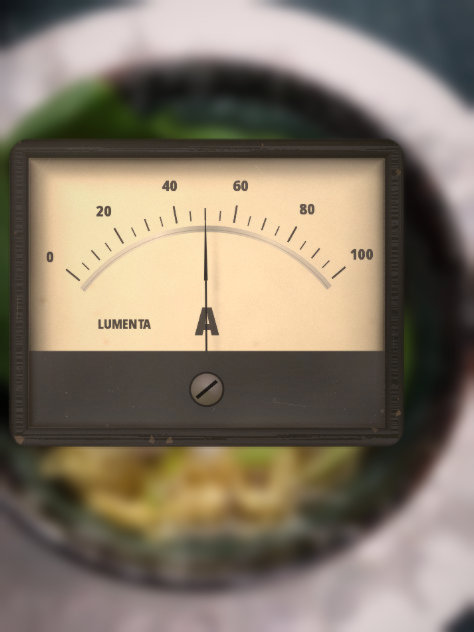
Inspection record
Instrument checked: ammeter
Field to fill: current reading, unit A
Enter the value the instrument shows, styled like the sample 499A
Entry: 50A
